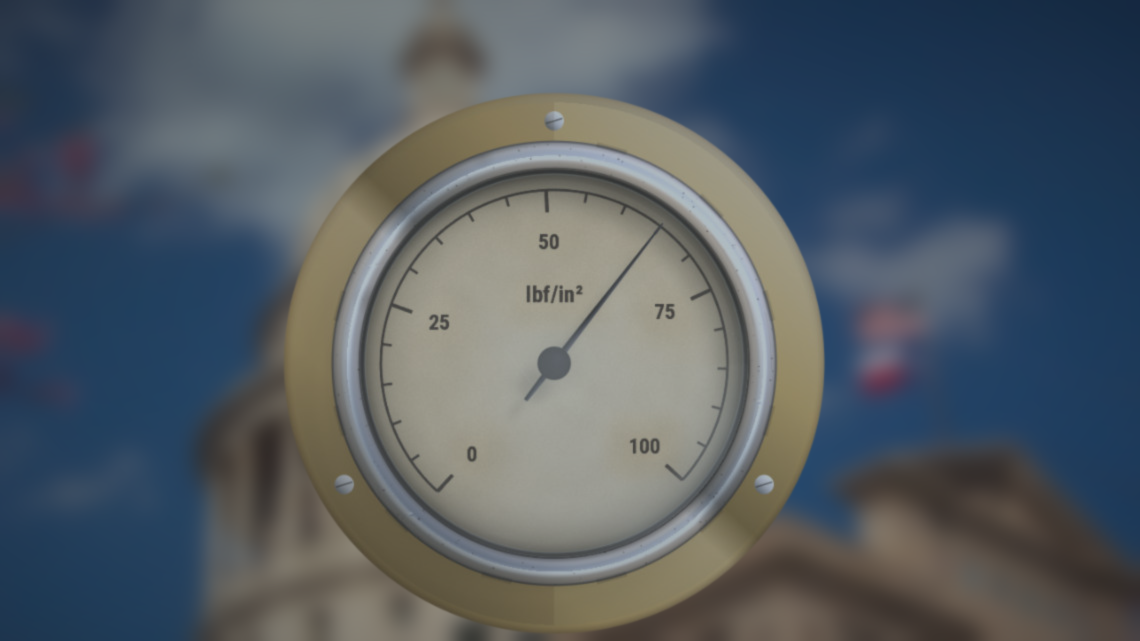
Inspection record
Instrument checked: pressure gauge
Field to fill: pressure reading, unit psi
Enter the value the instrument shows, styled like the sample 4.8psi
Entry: 65psi
